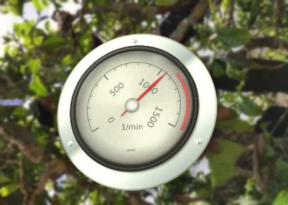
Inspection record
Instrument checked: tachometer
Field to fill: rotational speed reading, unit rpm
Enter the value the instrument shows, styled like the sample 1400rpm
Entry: 1050rpm
